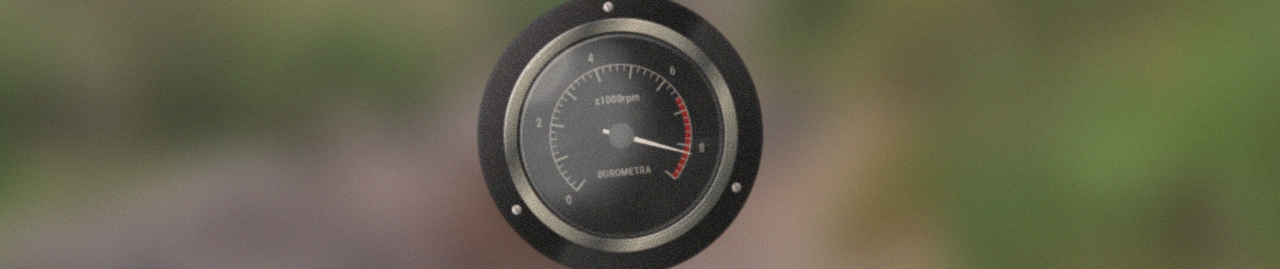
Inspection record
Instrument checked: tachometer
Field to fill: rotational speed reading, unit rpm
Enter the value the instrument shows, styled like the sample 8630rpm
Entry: 8200rpm
